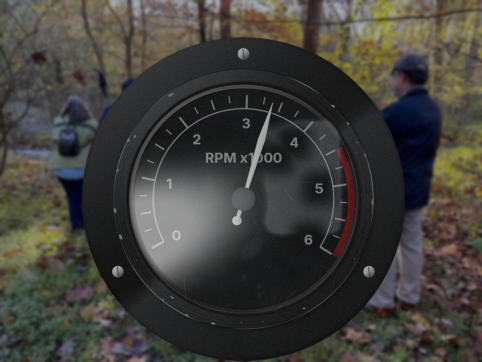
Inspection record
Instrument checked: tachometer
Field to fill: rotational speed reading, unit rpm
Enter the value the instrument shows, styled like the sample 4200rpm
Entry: 3375rpm
